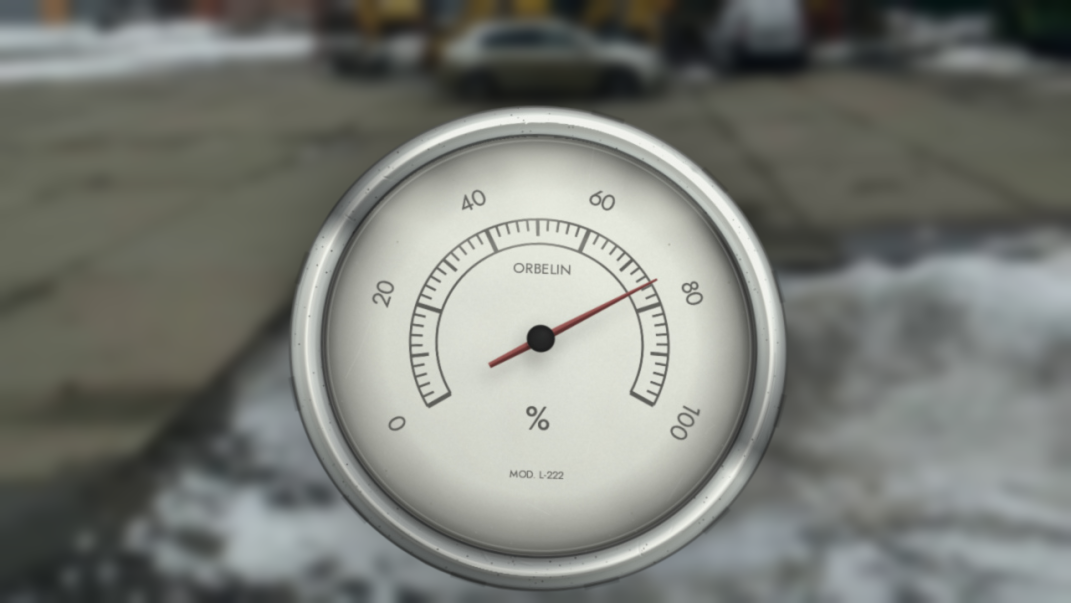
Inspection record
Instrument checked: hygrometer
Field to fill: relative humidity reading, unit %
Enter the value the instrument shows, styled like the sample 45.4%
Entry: 76%
